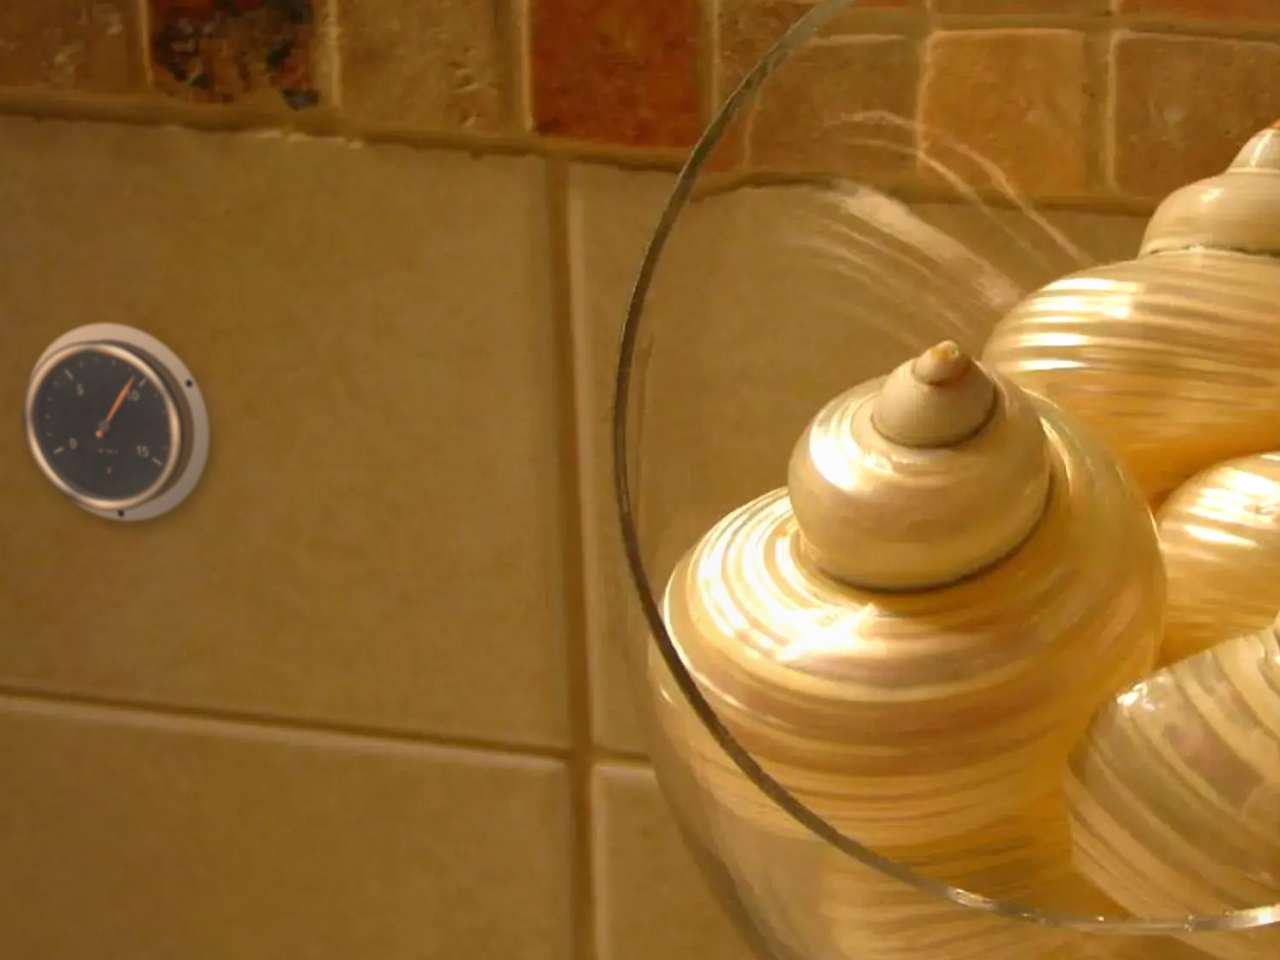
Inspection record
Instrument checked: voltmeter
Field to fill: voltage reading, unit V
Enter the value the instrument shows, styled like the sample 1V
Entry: 9.5V
